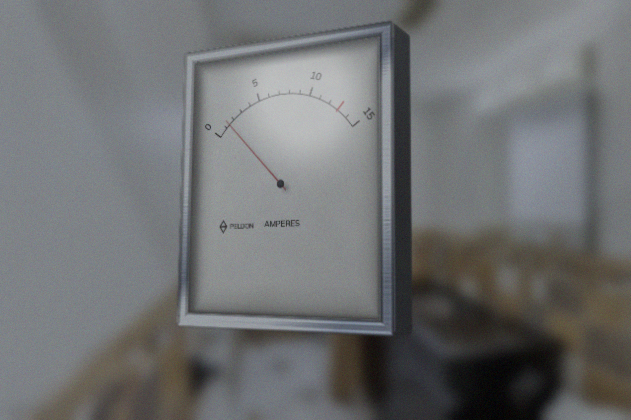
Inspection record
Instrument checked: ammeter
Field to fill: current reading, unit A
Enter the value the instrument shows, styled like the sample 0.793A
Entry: 1.5A
